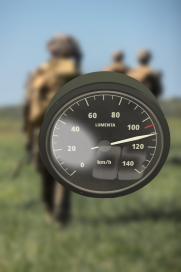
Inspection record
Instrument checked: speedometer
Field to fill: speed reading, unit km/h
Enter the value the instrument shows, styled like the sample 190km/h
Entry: 110km/h
